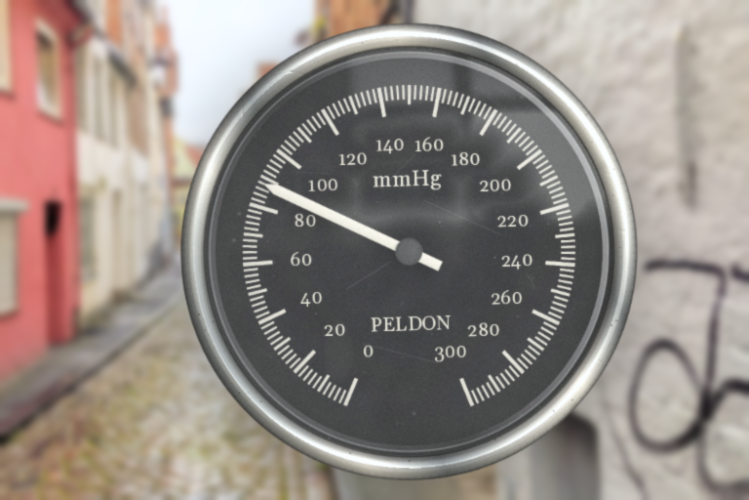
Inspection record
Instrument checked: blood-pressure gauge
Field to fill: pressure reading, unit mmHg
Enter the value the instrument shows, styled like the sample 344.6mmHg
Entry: 88mmHg
